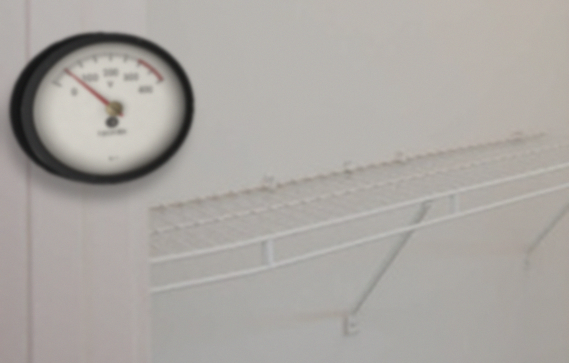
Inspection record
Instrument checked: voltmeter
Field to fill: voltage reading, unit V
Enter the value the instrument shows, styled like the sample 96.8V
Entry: 50V
